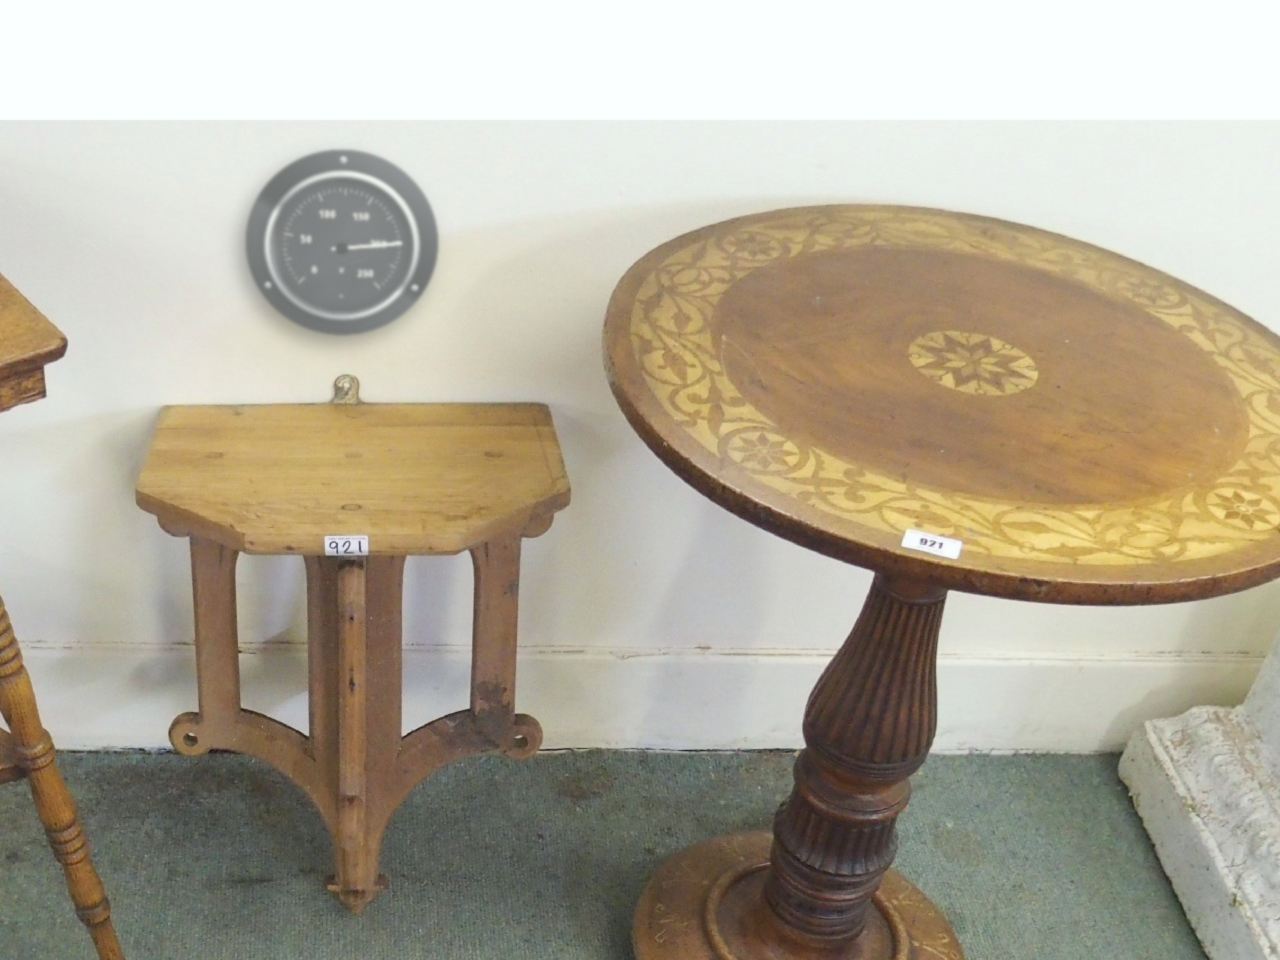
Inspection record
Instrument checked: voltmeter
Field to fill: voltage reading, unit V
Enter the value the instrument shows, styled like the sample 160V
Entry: 200V
